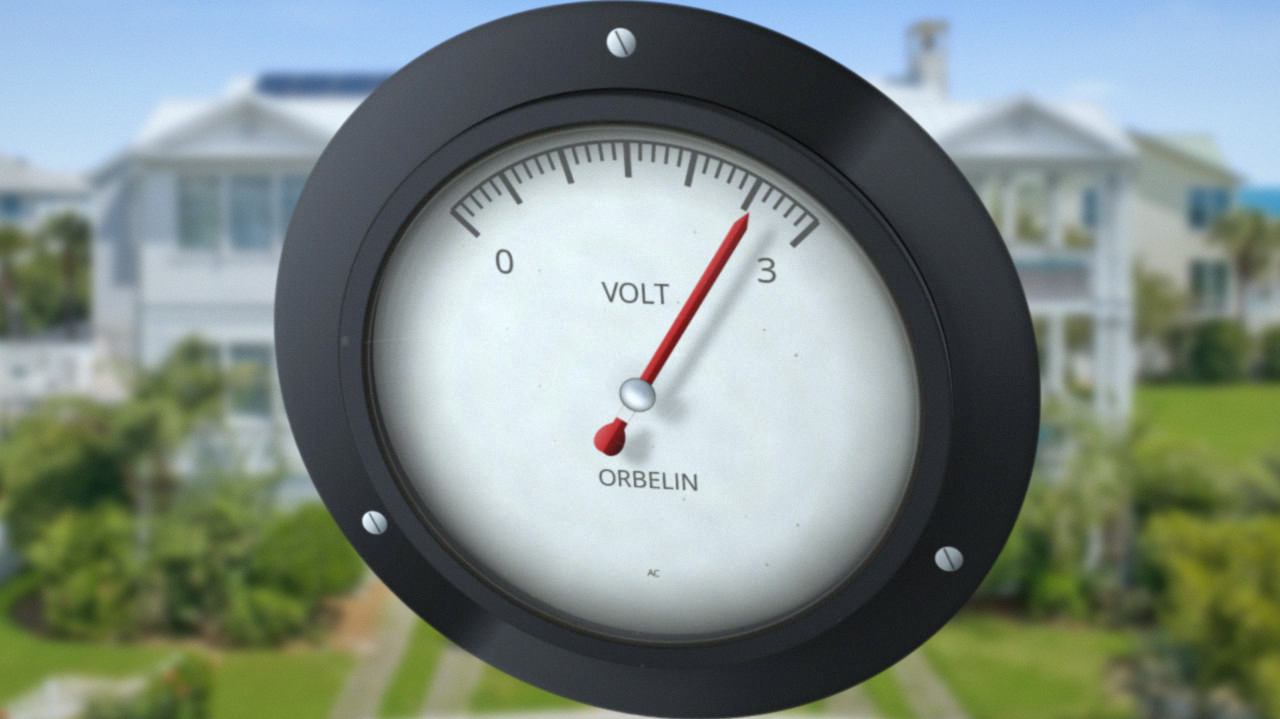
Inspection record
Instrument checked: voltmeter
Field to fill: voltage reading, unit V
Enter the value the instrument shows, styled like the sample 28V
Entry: 2.55V
